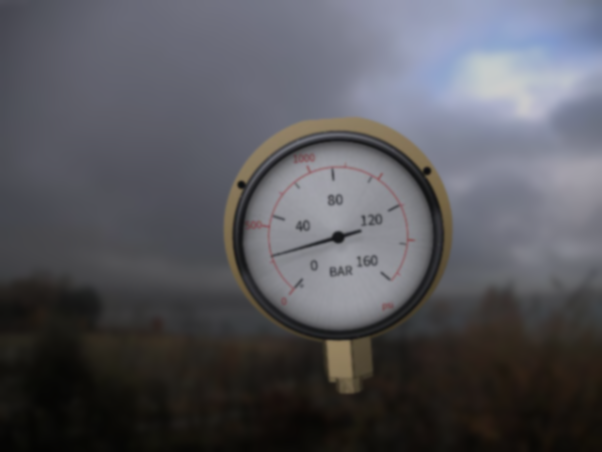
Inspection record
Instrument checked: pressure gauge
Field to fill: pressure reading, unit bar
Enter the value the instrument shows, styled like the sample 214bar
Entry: 20bar
